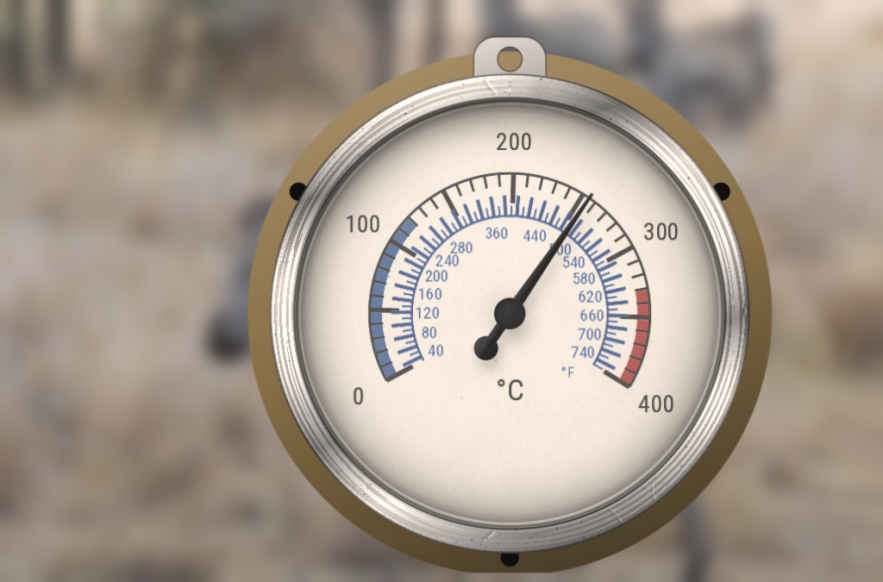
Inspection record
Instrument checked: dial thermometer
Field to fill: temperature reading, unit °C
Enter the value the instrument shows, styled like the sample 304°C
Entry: 255°C
